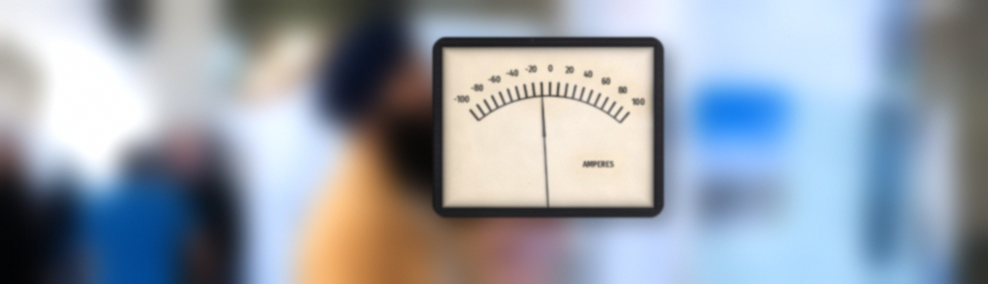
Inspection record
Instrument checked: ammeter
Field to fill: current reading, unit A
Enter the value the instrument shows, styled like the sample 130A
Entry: -10A
